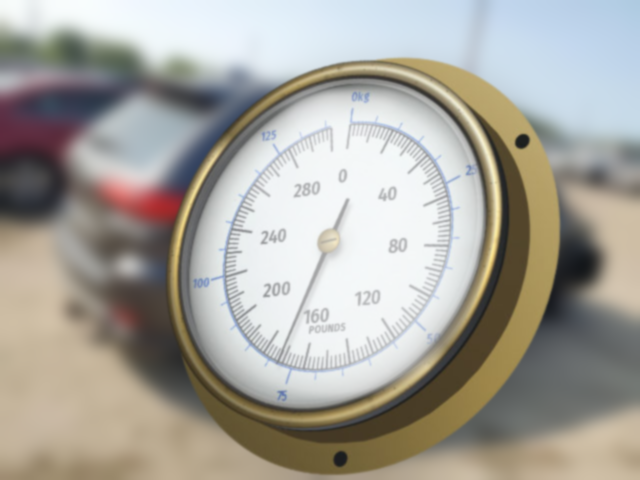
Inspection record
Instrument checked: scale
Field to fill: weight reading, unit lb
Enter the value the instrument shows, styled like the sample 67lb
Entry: 170lb
